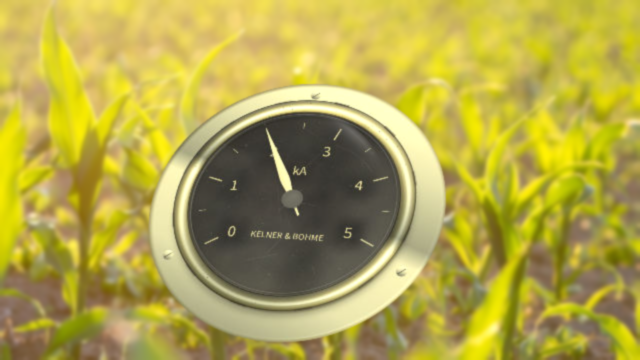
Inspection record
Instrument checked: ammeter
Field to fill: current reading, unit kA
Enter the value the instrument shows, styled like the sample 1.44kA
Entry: 2kA
